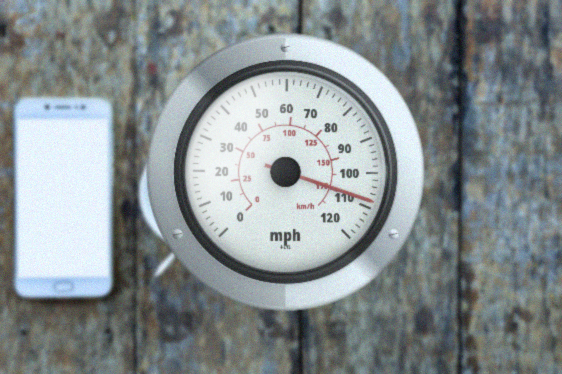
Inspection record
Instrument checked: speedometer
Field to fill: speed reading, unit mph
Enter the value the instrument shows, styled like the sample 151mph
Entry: 108mph
